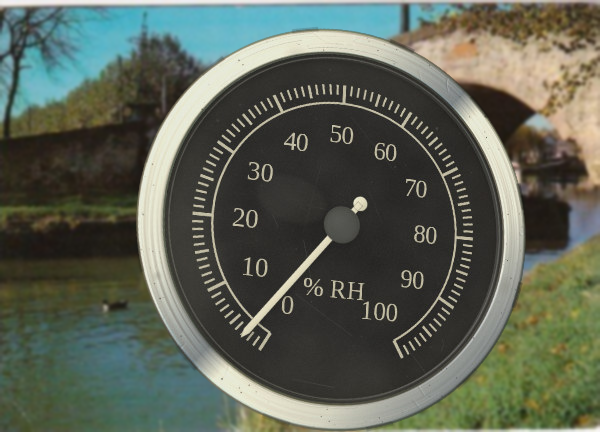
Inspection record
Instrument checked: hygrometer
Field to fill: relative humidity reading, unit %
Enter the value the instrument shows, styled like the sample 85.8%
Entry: 3%
